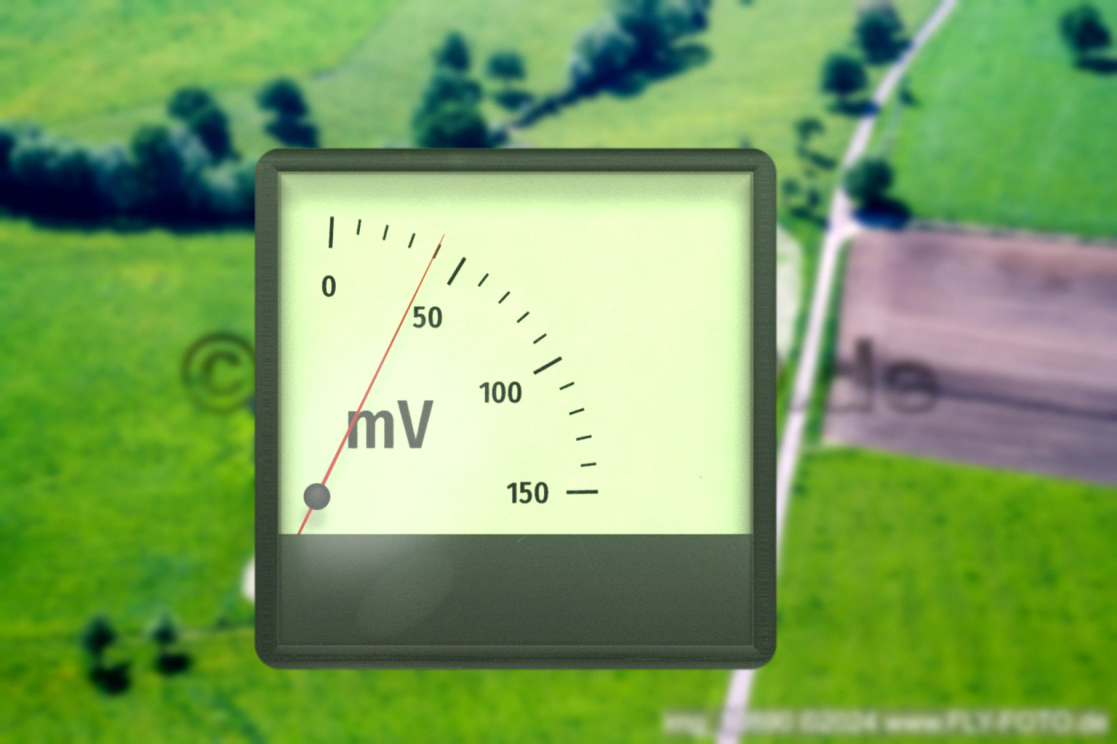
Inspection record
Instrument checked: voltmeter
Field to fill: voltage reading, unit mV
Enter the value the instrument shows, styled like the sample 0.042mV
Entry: 40mV
